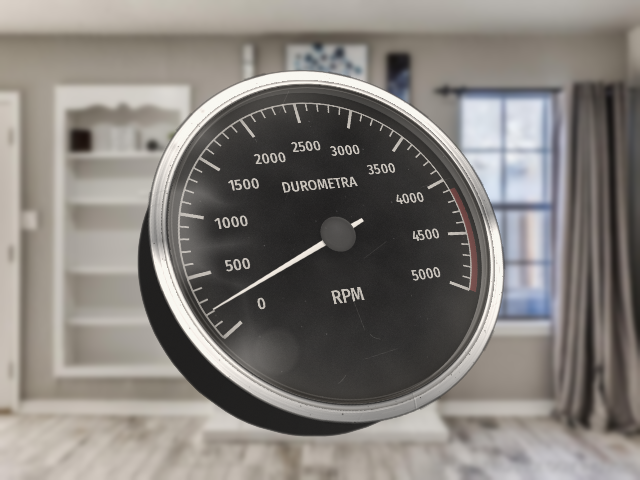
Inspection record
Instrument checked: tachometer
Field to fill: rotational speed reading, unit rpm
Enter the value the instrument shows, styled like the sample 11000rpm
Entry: 200rpm
